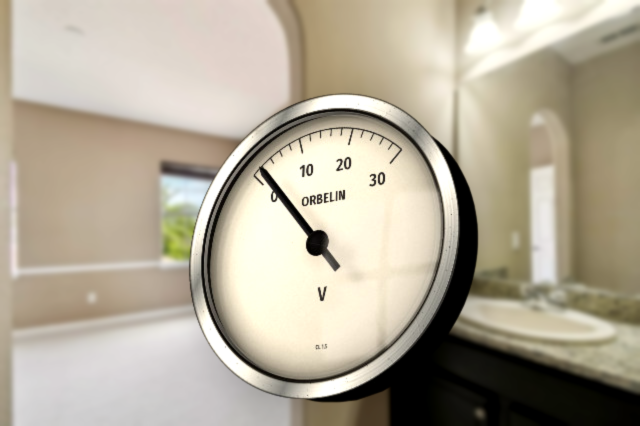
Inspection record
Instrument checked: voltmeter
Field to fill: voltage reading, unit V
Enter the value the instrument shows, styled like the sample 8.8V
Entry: 2V
